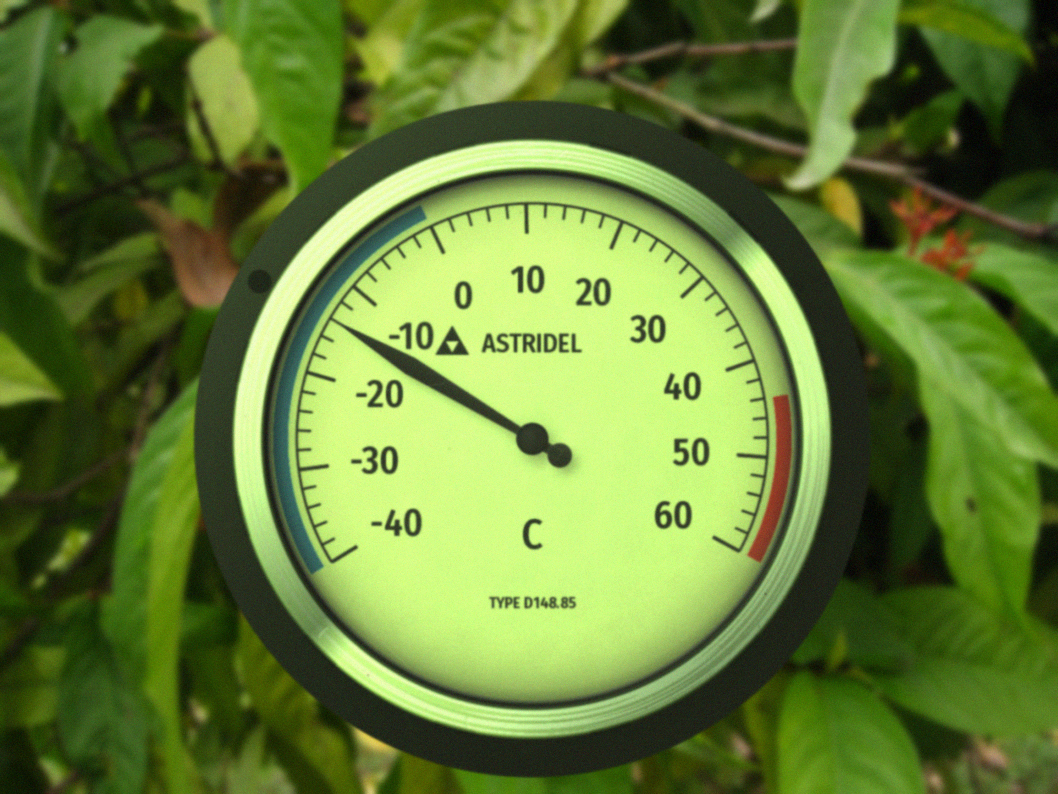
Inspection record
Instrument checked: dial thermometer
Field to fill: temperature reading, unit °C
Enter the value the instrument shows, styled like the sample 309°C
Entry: -14°C
